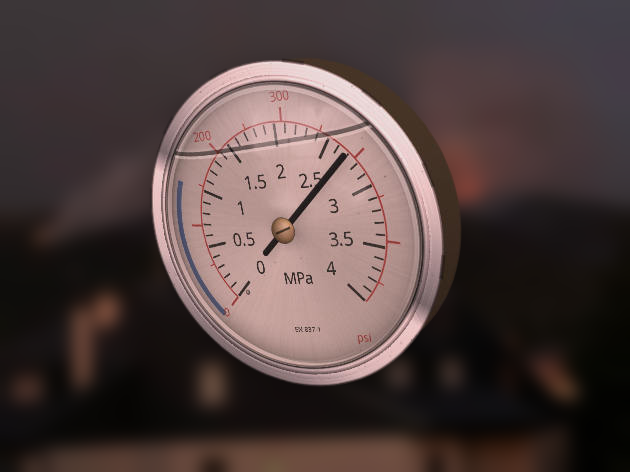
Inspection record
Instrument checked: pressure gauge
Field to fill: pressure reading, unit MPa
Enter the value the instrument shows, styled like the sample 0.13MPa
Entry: 2.7MPa
